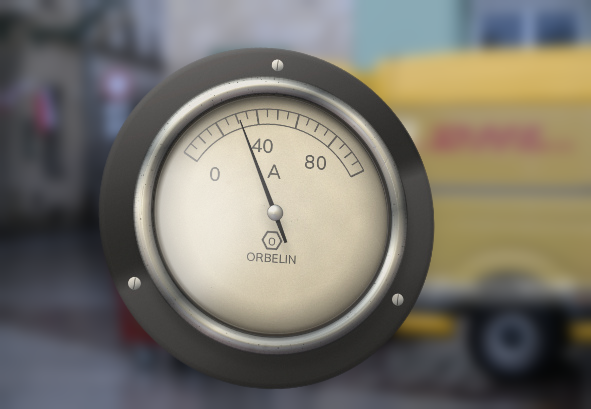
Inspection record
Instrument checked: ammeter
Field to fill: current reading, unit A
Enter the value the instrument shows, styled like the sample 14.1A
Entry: 30A
